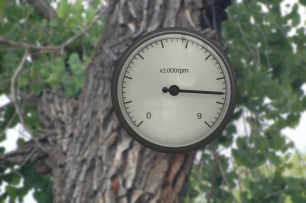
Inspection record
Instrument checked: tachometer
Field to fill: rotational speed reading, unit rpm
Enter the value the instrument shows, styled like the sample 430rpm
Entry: 7600rpm
